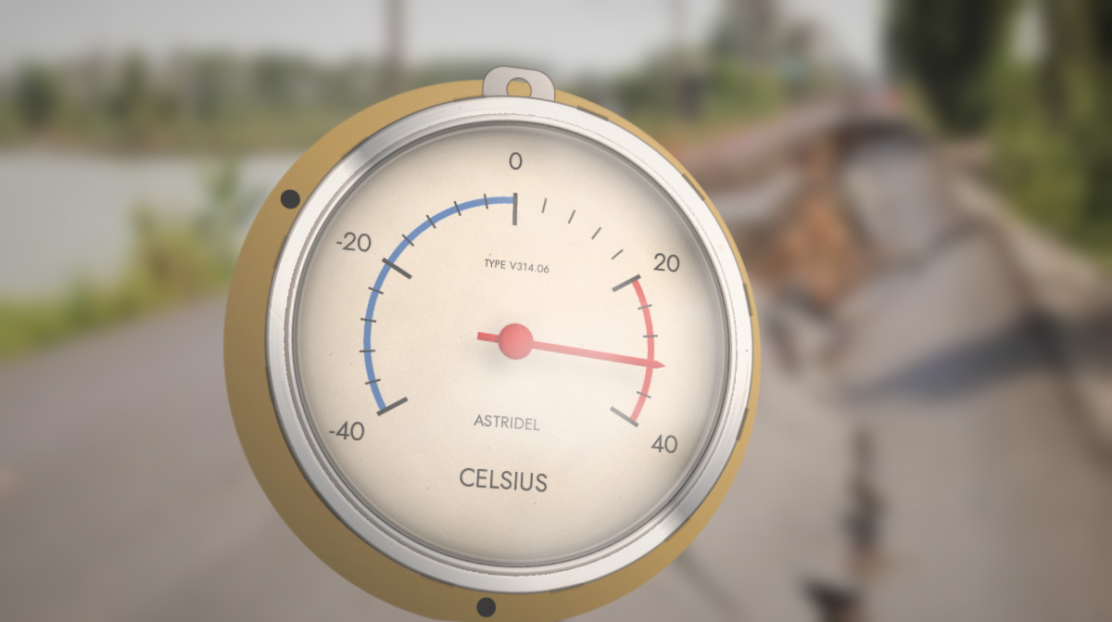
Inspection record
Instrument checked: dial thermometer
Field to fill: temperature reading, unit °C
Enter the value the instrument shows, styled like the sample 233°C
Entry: 32°C
